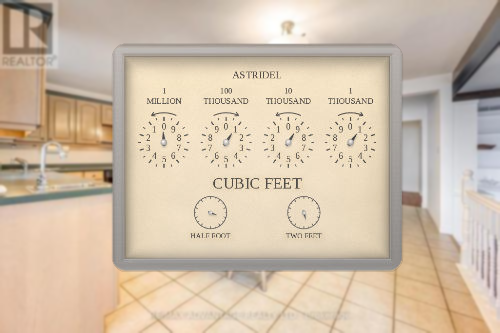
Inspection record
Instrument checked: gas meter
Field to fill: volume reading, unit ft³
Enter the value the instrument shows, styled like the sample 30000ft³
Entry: 9100ft³
